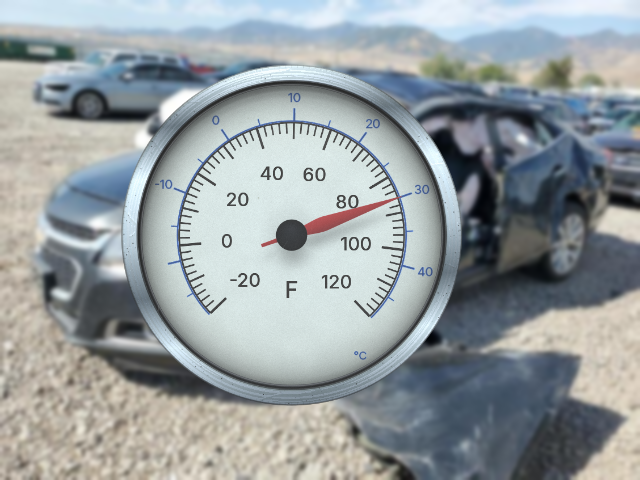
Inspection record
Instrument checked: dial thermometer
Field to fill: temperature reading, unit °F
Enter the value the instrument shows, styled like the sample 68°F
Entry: 86°F
